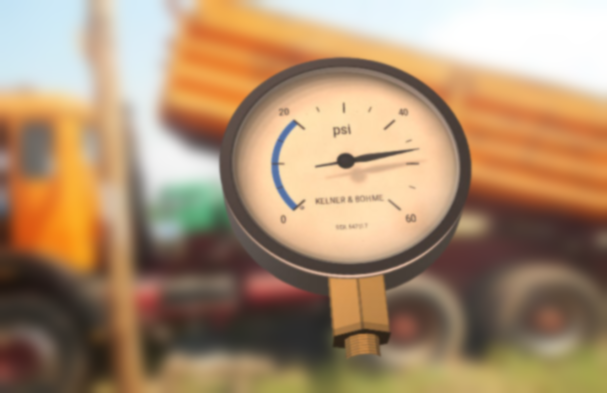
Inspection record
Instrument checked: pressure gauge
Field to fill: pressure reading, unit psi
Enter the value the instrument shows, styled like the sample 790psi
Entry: 47.5psi
